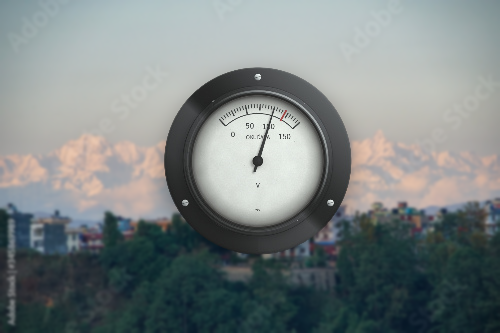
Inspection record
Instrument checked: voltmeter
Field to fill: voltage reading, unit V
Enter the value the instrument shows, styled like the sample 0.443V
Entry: 100V
